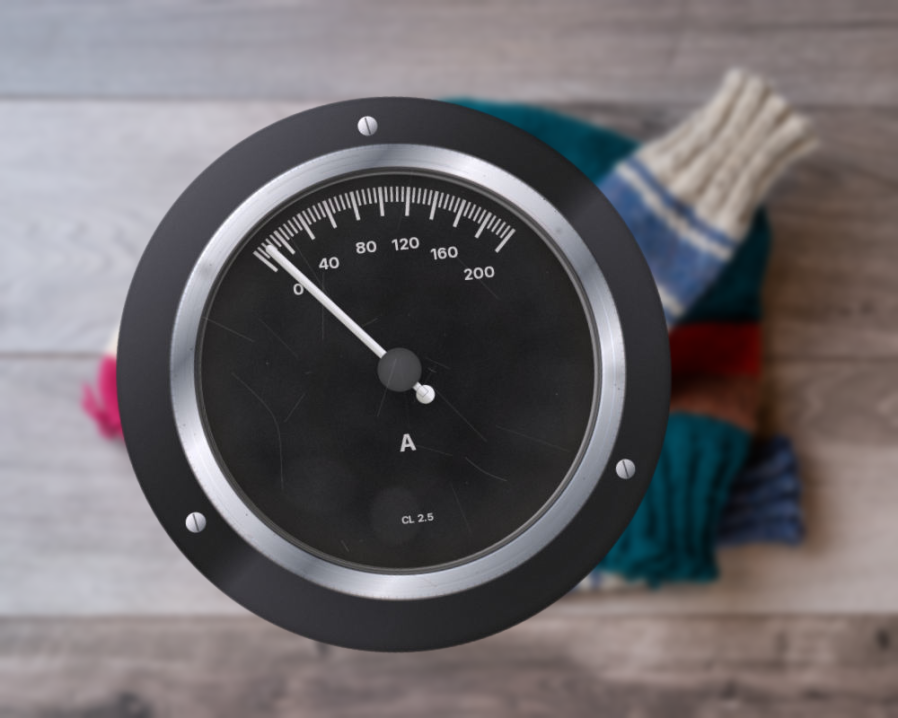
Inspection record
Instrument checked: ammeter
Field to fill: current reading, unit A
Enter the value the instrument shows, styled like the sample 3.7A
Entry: 8A
